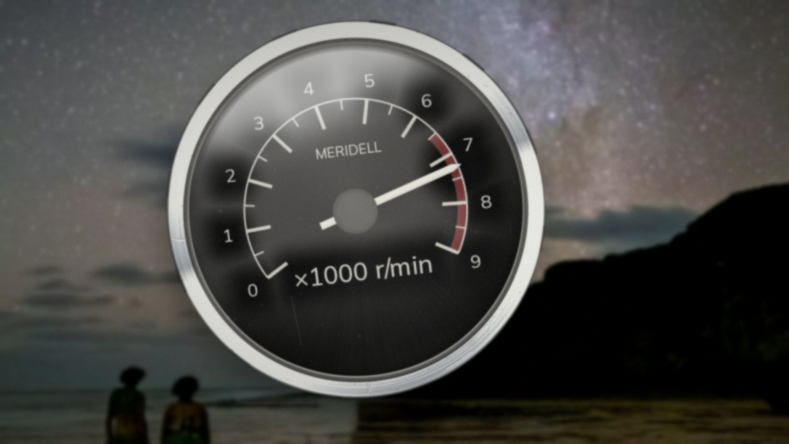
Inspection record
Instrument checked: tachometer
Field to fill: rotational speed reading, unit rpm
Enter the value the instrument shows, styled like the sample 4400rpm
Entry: 7250rpm
